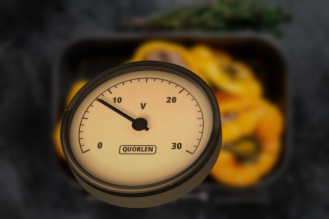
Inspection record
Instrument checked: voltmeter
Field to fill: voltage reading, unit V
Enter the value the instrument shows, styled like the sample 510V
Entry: 8V
